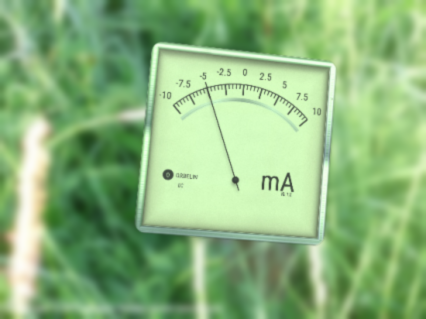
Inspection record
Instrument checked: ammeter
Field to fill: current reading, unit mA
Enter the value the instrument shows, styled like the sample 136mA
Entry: -5mA
